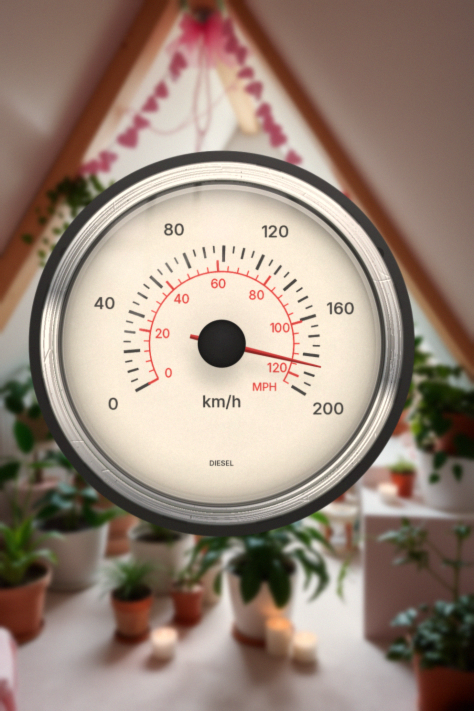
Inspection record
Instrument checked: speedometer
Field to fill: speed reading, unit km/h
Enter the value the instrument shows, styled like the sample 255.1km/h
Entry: 185km/h
